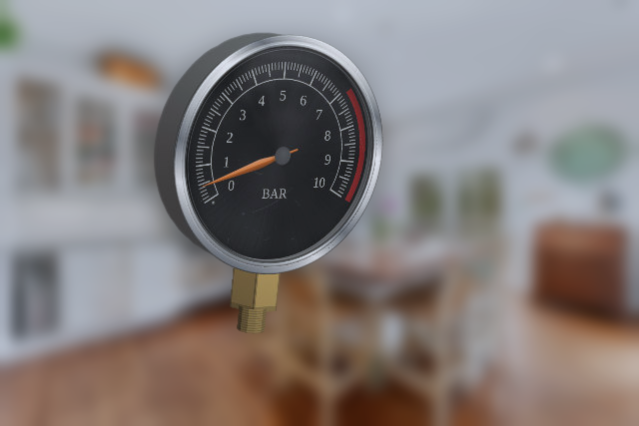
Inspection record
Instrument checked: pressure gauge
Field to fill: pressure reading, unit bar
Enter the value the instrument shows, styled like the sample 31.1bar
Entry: 0.5bar
